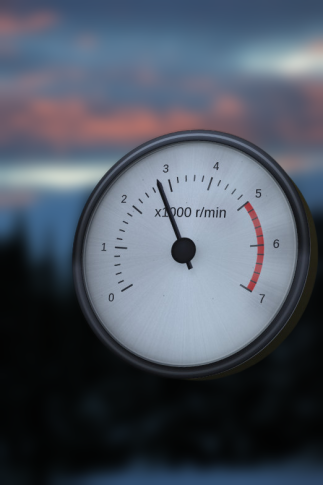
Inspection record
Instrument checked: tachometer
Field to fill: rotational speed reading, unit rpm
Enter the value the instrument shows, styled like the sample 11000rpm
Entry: 2800rpm
